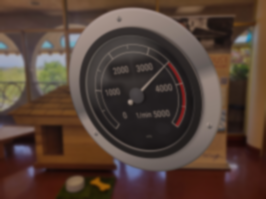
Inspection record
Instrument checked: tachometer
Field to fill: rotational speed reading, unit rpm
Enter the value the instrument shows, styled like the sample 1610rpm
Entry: 3500rpm
